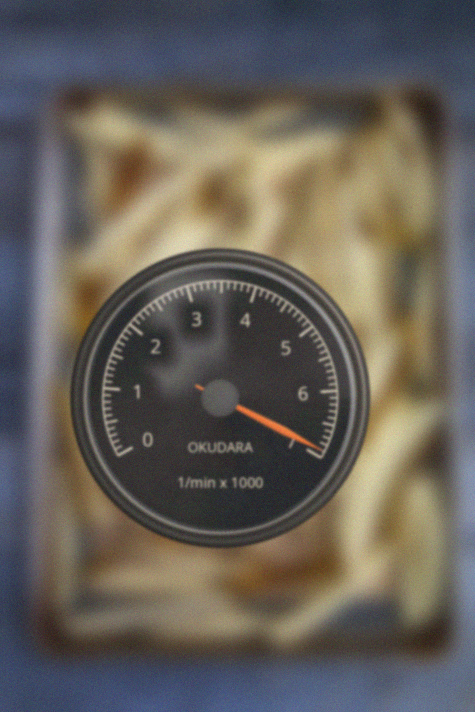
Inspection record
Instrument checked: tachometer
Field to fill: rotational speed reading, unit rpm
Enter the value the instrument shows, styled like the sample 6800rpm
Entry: 6900rpm
